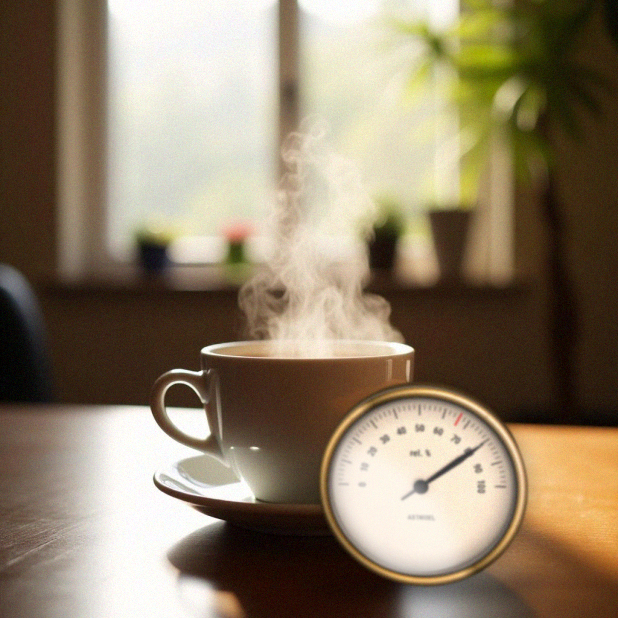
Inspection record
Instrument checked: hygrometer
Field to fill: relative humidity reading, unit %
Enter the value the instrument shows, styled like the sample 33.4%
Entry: 80%
